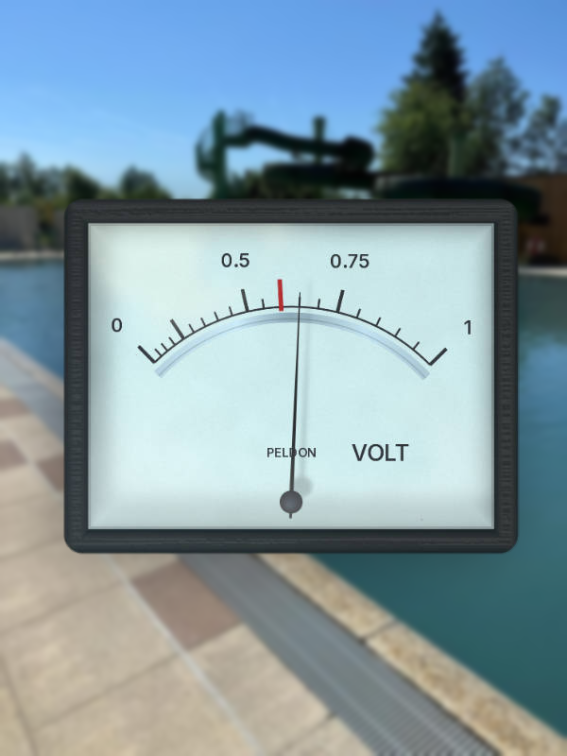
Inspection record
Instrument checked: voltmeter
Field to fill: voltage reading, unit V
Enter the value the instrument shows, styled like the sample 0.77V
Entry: 0.65V
